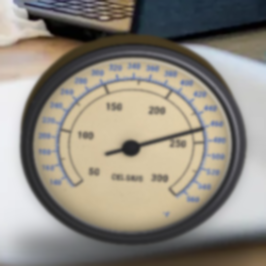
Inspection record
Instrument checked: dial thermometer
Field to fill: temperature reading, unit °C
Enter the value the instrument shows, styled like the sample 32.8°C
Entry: 237.5°C
